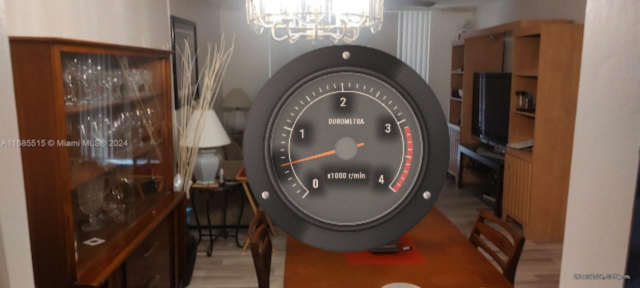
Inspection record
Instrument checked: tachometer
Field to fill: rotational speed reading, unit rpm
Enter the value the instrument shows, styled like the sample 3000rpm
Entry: 500rpm
